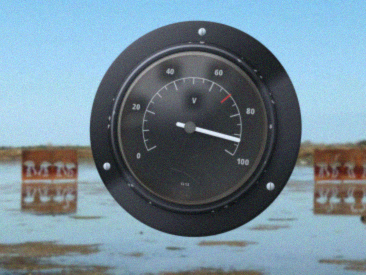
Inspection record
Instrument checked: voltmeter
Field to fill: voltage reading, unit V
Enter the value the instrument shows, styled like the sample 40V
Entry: 92.5V
